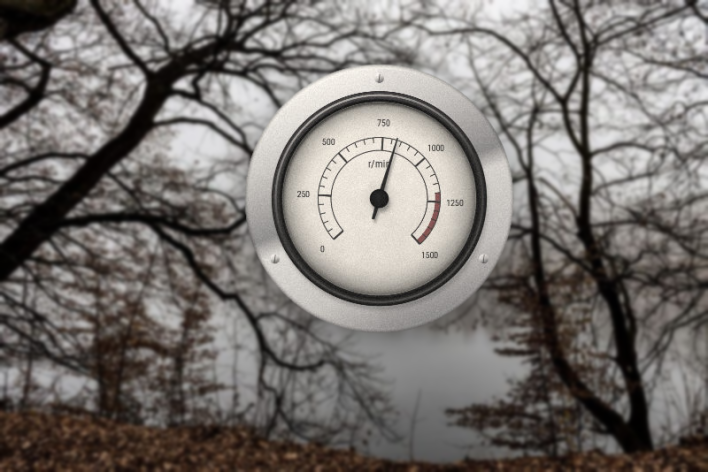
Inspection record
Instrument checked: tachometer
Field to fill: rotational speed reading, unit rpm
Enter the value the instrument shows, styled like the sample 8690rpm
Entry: 825rpm
